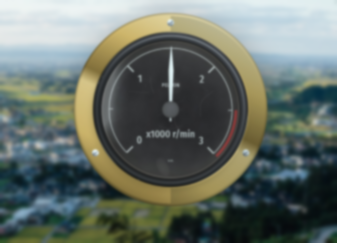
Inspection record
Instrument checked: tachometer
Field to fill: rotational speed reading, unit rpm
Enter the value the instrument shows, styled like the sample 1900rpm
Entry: 1500rpm
